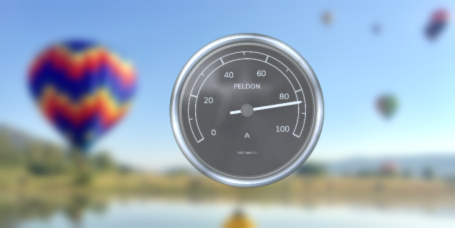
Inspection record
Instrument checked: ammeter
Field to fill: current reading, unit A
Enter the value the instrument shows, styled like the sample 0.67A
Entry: 85A
